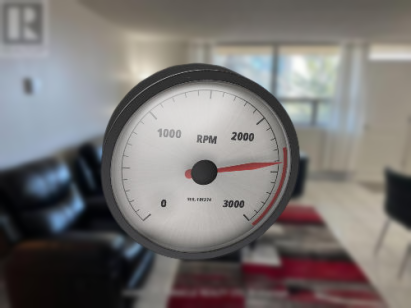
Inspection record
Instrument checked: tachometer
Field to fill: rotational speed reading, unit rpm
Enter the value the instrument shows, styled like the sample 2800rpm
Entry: 2400rpm
